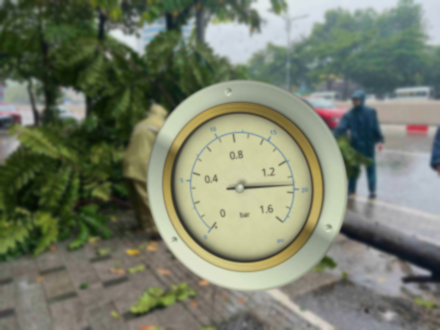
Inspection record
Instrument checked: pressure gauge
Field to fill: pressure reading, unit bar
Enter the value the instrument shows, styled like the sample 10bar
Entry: 1.35bar
